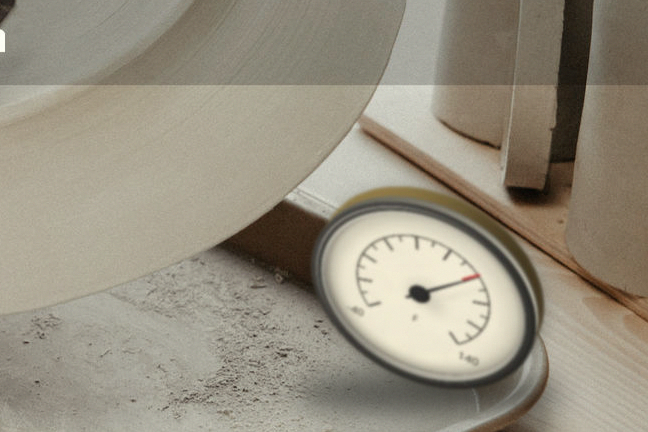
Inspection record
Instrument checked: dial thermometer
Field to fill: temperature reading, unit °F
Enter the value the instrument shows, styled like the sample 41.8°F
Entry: 80°F
